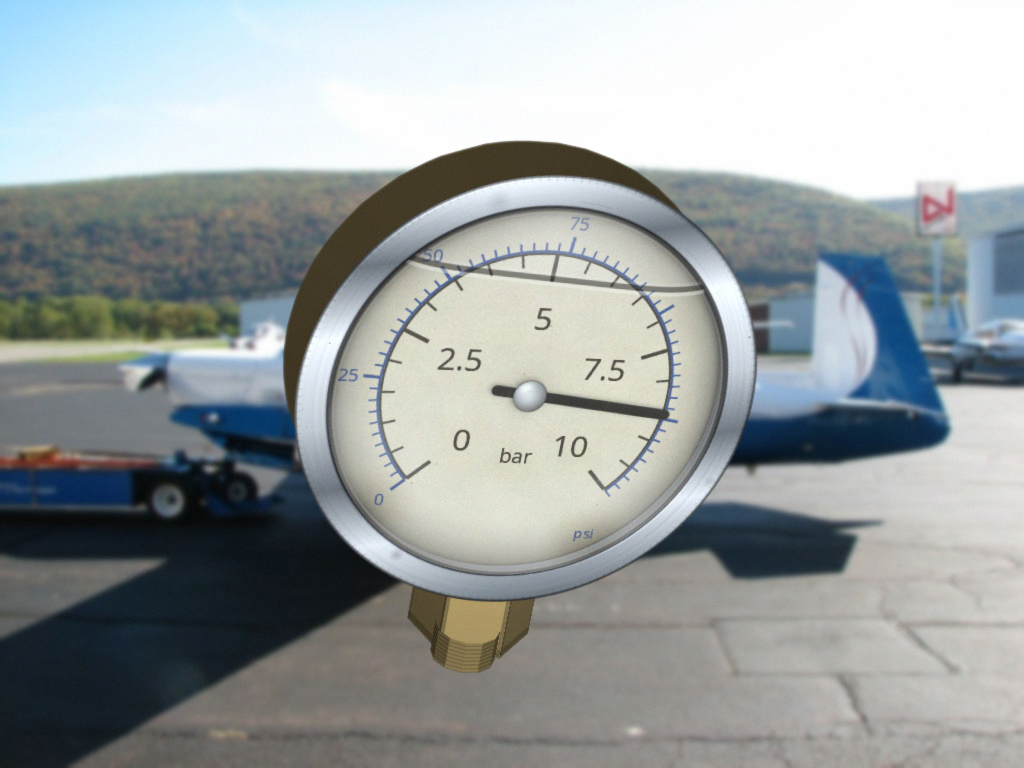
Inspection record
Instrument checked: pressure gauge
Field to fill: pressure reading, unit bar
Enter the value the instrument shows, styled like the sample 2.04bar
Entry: 8.5bar
